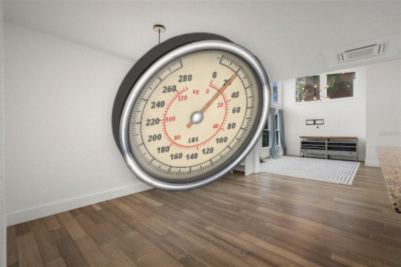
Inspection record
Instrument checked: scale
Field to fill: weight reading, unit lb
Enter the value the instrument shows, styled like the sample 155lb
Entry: 20lb
